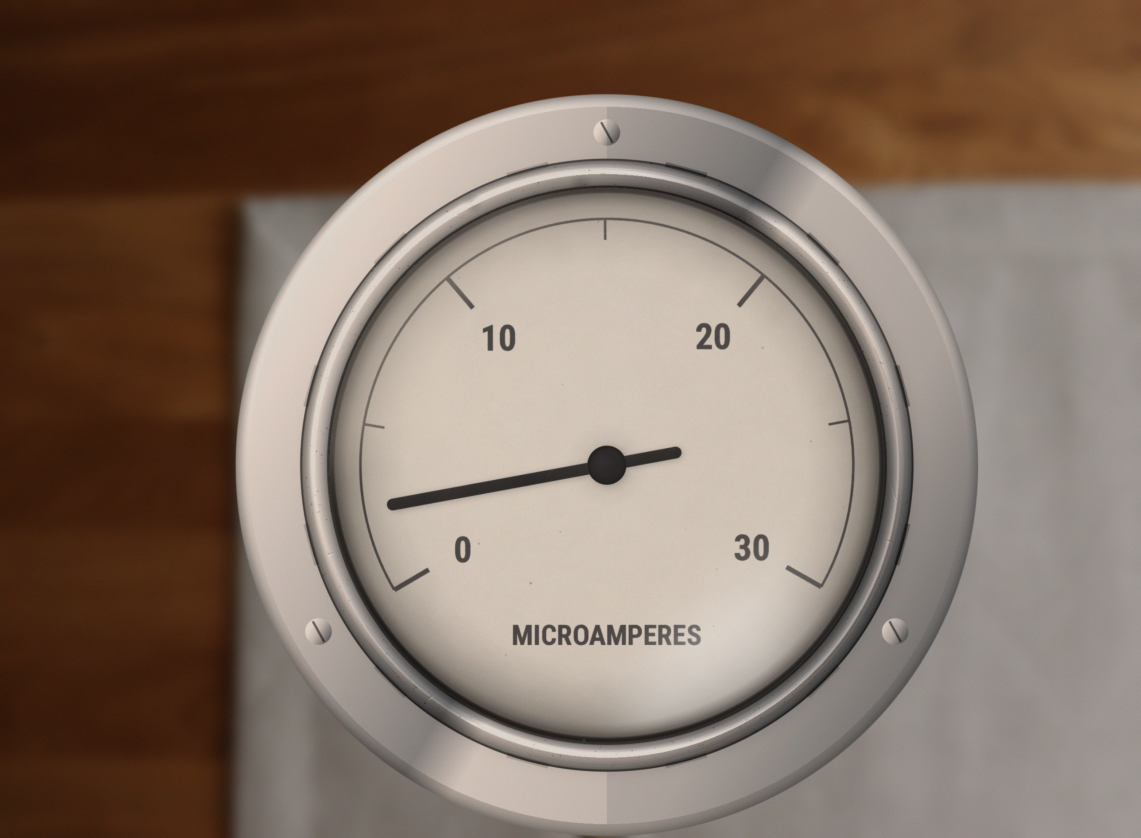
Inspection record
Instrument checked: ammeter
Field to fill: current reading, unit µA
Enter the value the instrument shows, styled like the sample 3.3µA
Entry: 2.5µA
